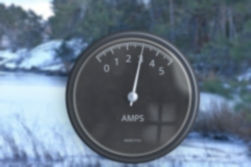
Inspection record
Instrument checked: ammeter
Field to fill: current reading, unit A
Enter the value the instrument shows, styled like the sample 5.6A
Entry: 3A
